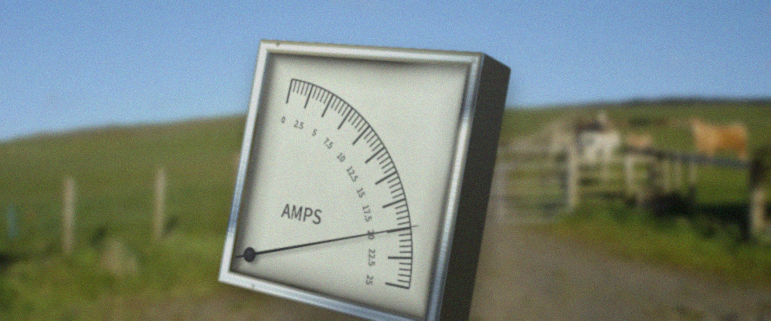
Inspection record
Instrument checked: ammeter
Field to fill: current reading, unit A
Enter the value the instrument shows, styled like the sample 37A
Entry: 20A
